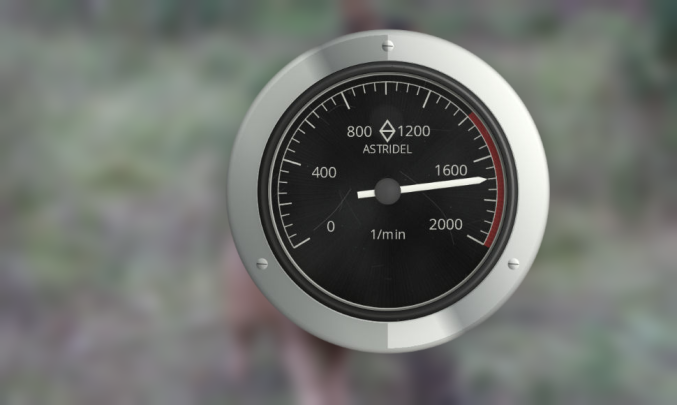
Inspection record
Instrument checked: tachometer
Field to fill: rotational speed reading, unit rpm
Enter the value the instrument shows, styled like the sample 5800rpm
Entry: 1700rpm
